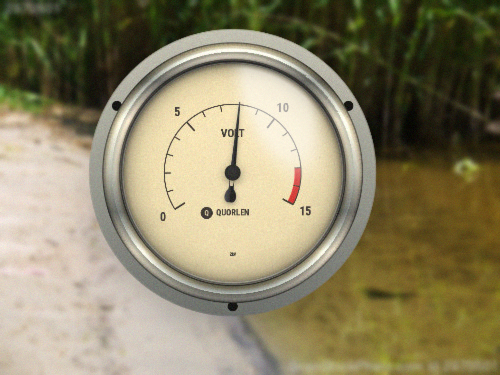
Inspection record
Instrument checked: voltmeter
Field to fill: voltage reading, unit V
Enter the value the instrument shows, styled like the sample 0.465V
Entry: 8V
